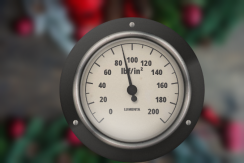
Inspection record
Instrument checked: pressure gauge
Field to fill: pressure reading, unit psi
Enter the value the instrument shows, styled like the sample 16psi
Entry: 90psi
